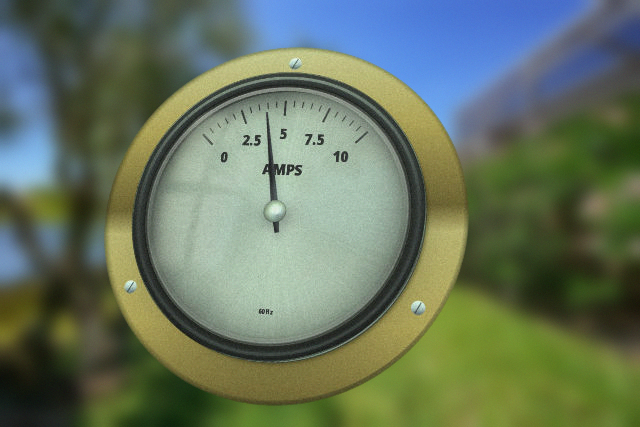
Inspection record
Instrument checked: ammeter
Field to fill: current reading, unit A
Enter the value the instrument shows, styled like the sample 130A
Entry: 4A
